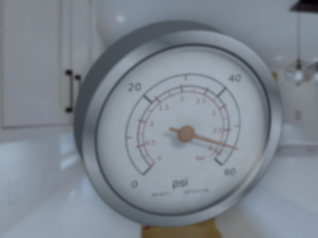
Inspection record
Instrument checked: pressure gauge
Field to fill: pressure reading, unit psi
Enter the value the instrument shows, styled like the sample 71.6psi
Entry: 55psi
